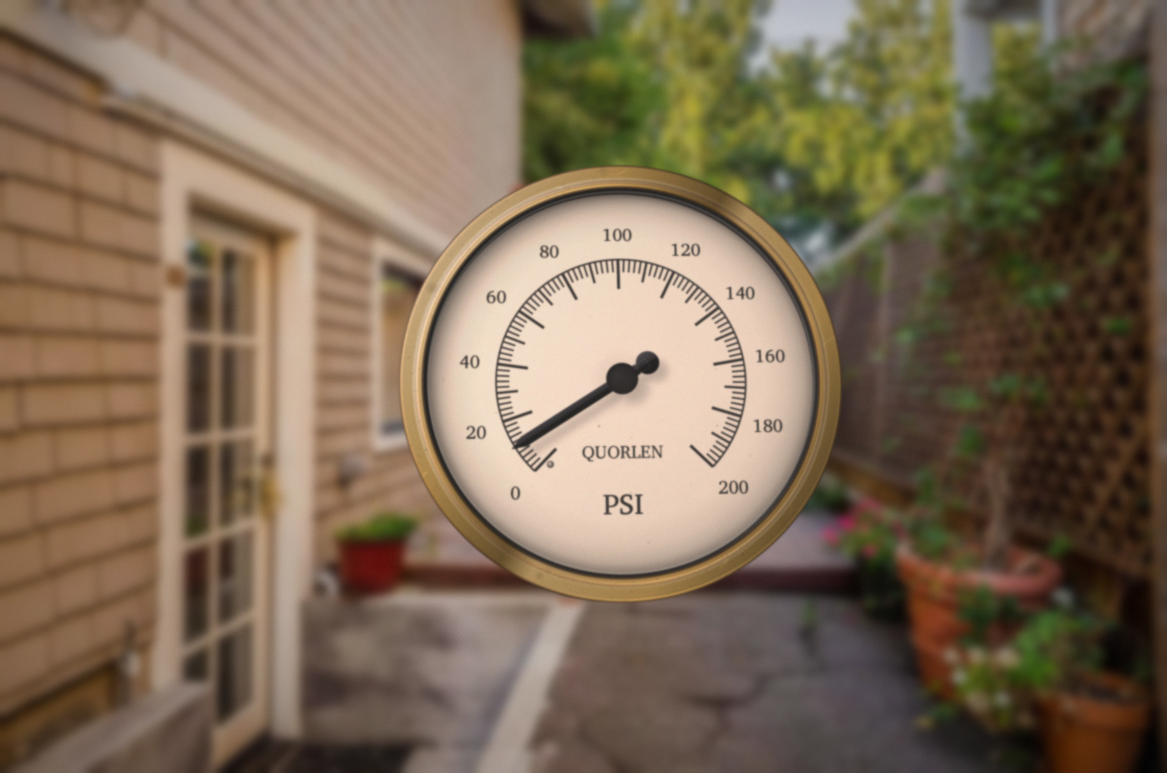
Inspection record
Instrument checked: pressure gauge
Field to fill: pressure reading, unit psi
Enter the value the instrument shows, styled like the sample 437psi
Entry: 10psi
